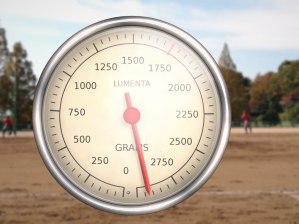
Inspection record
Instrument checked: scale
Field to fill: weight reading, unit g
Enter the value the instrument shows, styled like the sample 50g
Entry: 2925g
